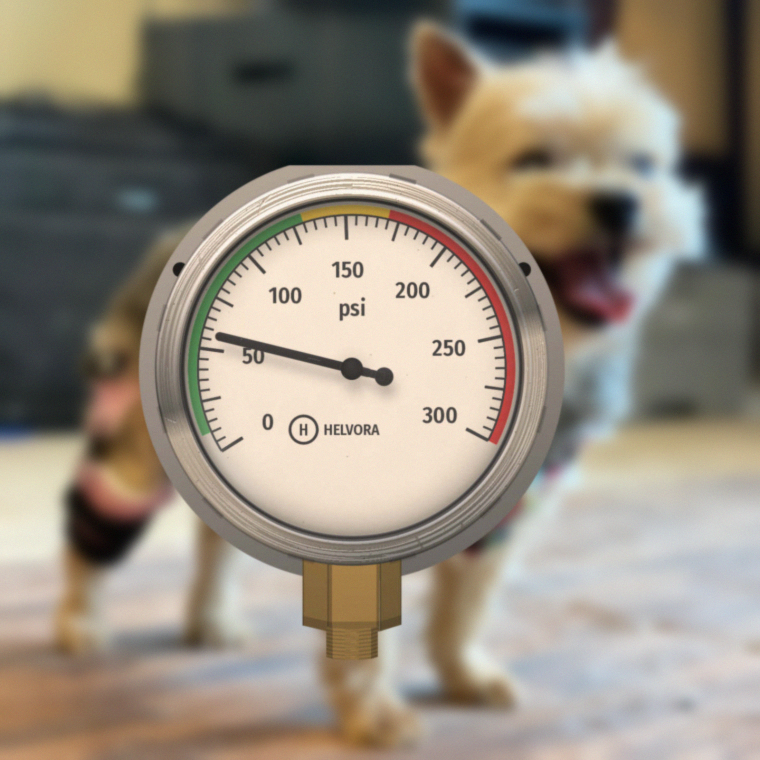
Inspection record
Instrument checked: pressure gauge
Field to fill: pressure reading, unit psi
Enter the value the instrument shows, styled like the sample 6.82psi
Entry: 57.5psi
